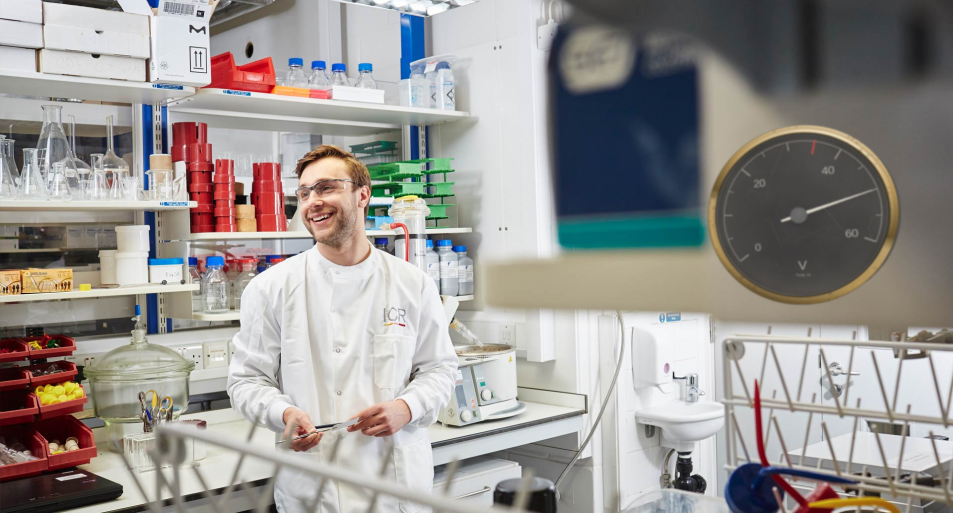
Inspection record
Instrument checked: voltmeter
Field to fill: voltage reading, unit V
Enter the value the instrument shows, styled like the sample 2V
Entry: 50V
